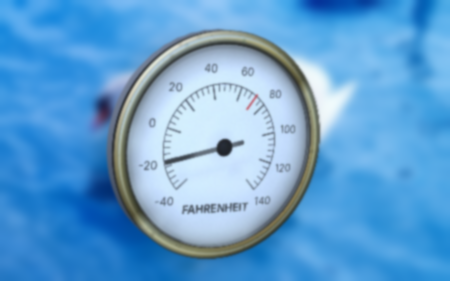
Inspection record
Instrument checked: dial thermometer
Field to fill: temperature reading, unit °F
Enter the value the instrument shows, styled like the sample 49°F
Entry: -20°F
